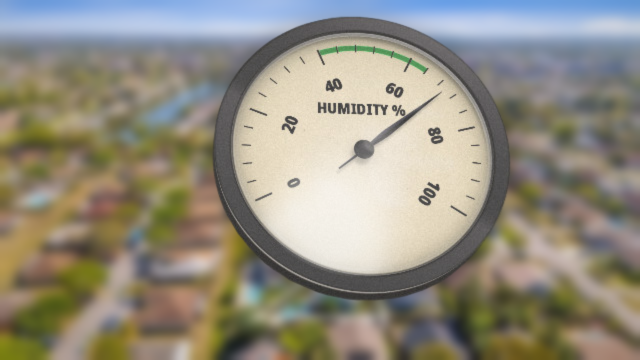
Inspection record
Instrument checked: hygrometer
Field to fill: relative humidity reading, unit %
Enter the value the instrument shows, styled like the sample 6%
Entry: 70%
